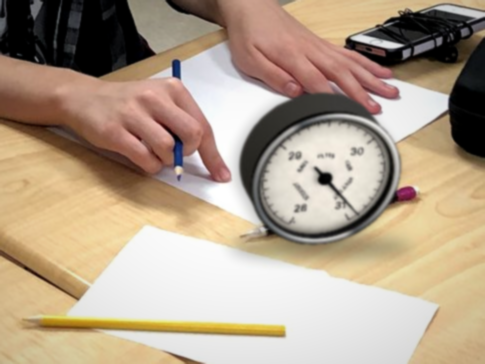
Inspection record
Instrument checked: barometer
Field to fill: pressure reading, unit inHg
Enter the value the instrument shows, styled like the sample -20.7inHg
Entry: 30.9inHg
